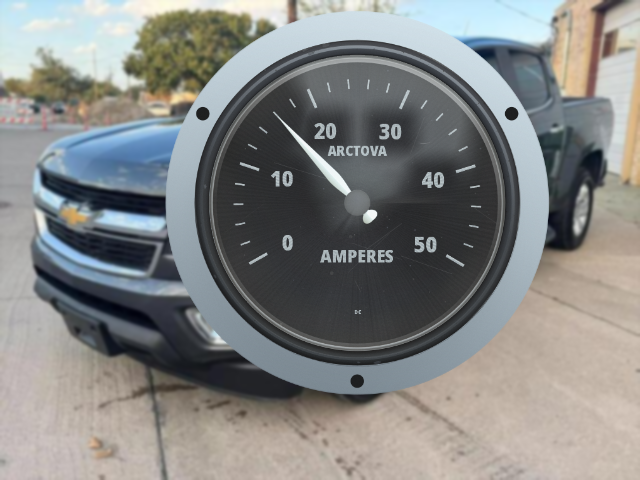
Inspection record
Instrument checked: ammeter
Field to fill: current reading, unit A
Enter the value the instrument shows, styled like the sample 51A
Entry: 16A
